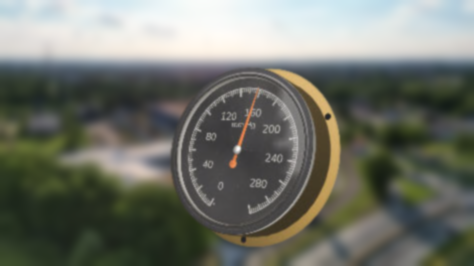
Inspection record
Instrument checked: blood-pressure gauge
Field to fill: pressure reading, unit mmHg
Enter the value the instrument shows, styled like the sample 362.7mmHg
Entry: 160mmHg
